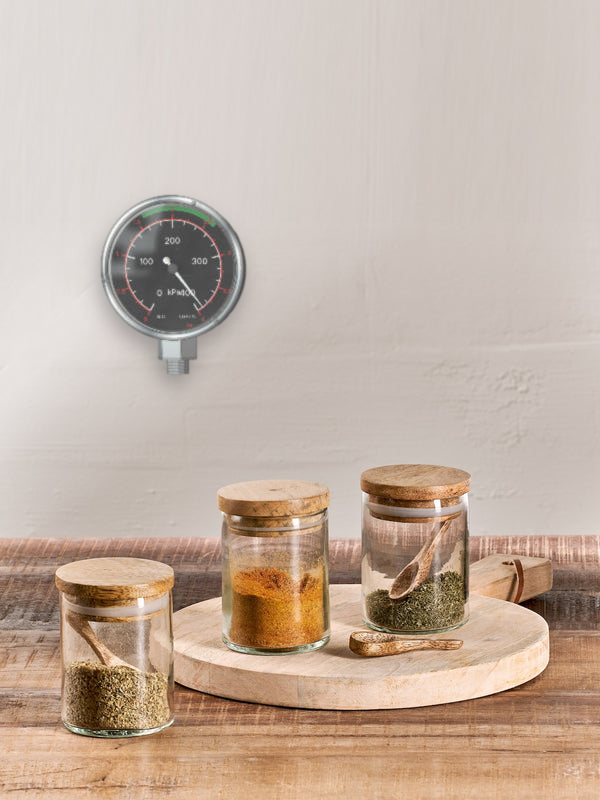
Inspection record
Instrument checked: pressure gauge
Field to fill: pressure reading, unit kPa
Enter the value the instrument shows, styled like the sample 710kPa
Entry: 390kPa
